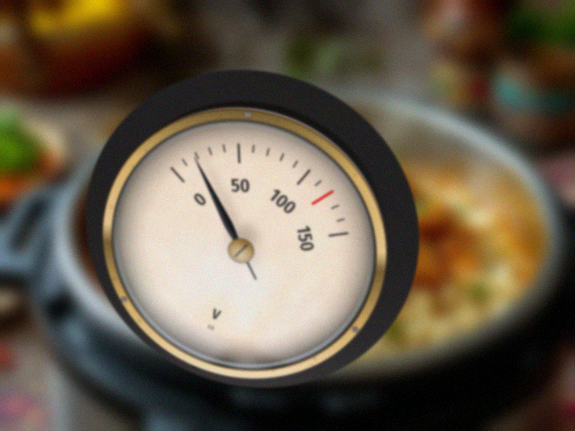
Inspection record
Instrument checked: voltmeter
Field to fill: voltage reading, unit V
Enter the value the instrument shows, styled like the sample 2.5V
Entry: 20V
